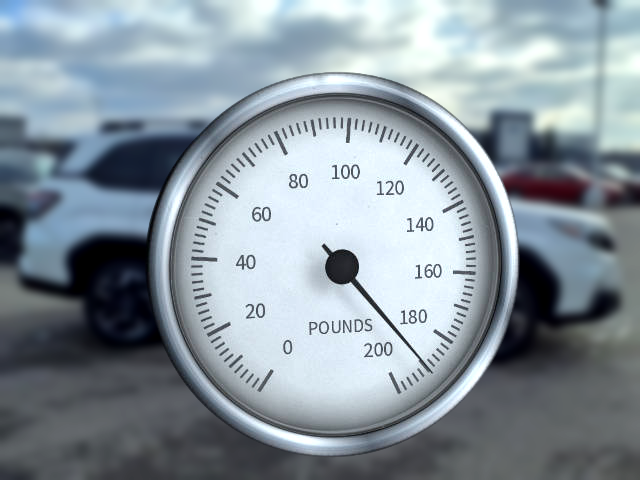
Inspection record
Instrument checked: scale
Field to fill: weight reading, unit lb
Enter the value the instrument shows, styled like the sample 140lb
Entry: 190lb
